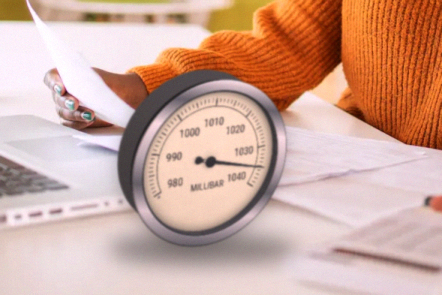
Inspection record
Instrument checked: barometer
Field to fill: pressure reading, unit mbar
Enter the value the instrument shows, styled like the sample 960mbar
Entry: 1035mbar
